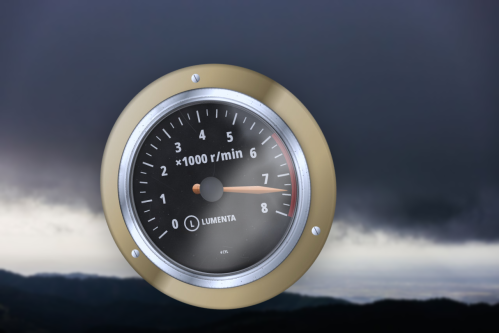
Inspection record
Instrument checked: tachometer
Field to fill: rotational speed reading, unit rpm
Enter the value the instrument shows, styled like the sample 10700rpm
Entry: 7375rpm
